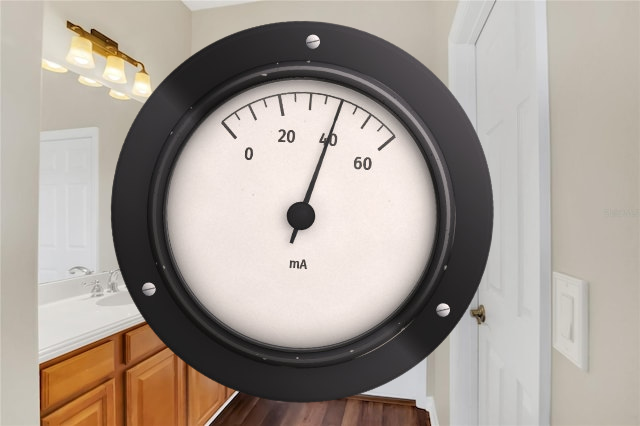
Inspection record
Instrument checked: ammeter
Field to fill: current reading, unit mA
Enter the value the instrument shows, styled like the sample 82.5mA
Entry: 40mA
